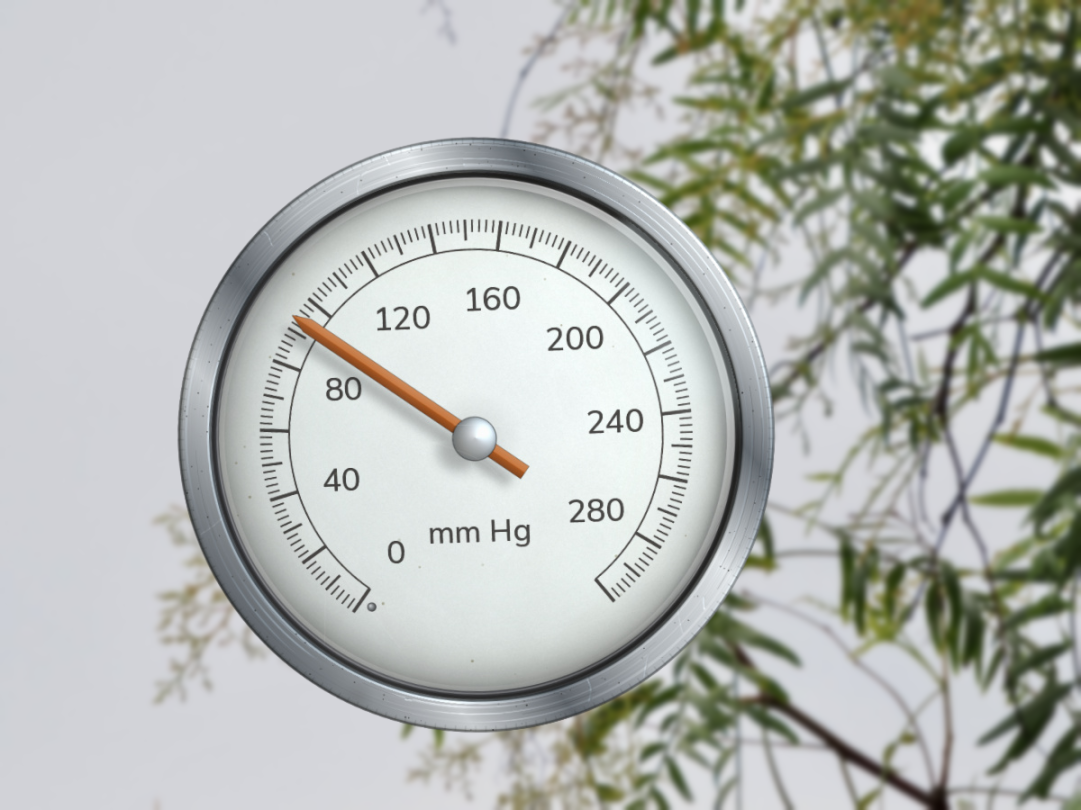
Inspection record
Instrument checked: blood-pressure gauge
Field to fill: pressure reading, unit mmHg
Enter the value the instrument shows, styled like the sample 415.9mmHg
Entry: 94mmHg
